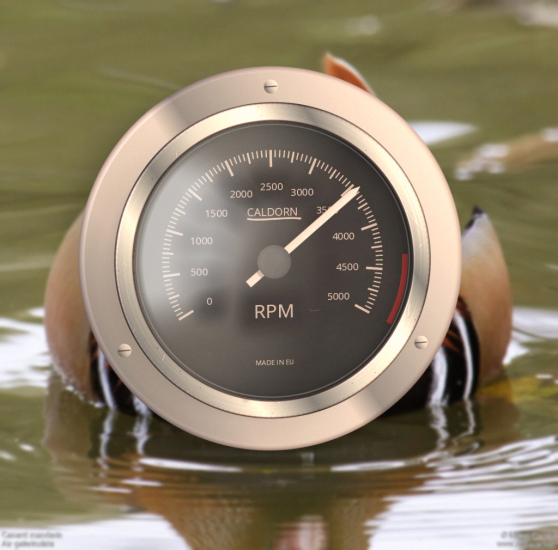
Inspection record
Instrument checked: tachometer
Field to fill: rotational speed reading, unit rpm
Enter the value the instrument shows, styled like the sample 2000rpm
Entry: 3550rpm
